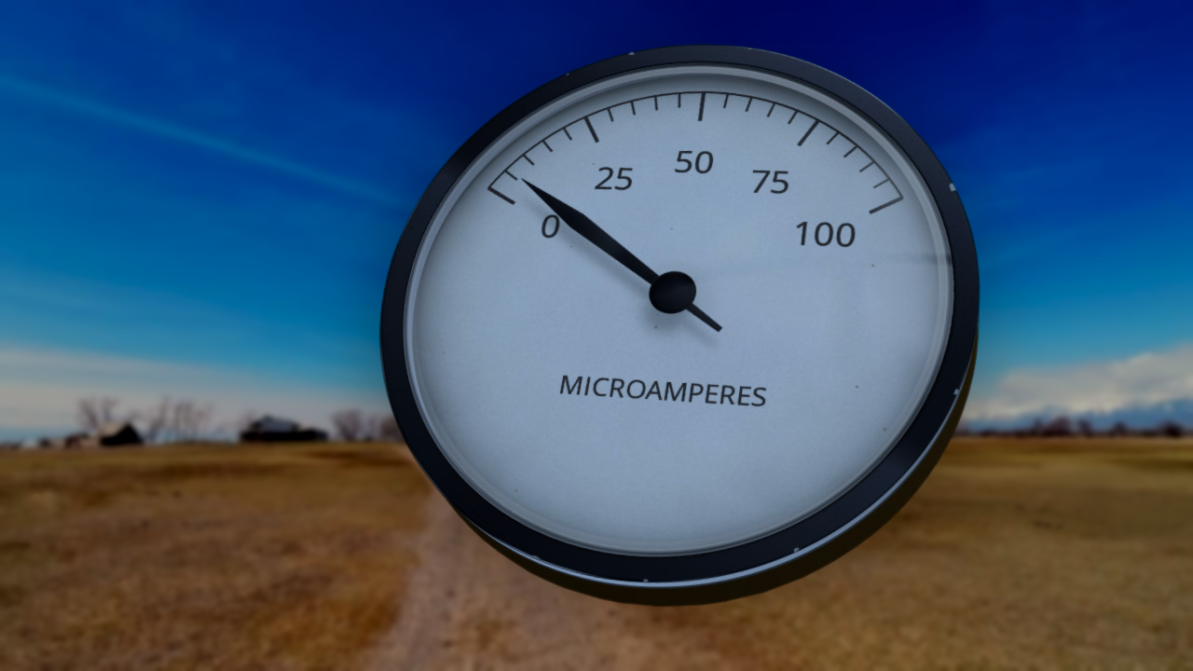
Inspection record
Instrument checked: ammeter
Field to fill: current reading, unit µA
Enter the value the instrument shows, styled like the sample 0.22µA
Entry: 5µA
